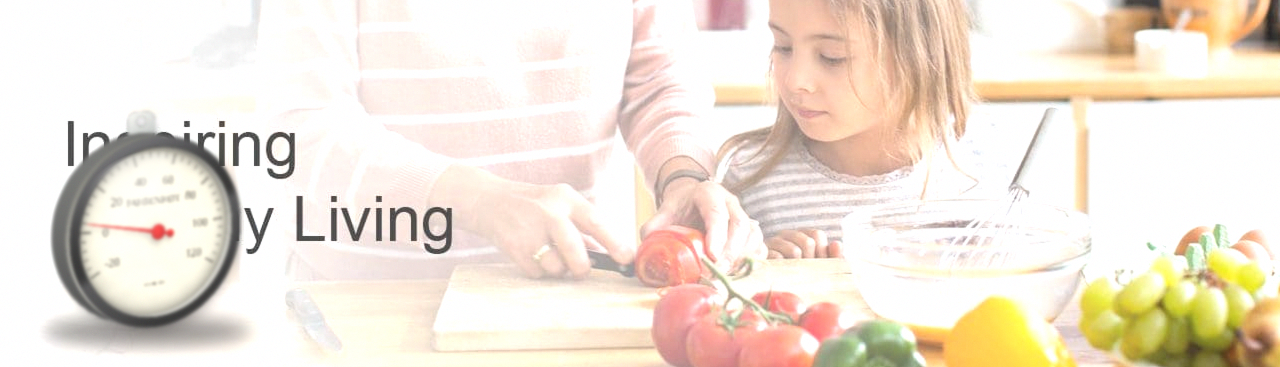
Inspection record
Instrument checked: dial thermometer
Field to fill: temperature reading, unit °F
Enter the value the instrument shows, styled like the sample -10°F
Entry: 4°F
